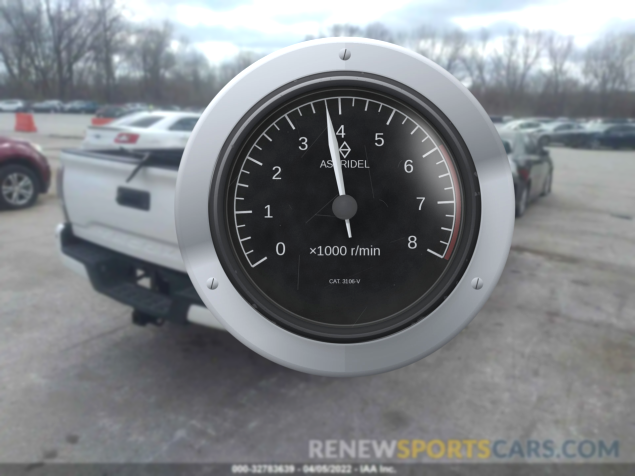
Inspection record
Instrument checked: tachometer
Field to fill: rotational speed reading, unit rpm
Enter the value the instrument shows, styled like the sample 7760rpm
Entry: 3750rpm
